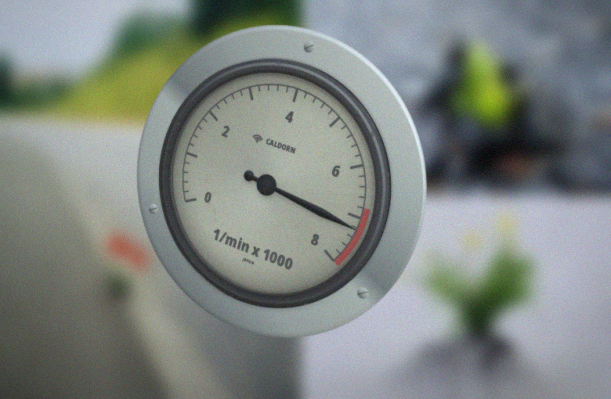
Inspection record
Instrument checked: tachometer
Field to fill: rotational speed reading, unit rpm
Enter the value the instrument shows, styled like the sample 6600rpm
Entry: 7200rpm
